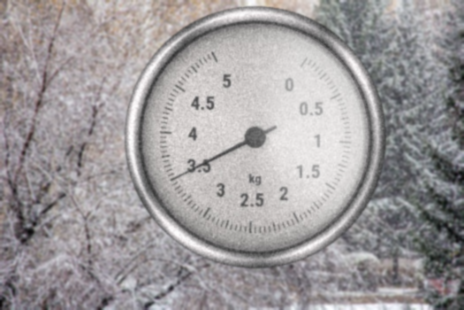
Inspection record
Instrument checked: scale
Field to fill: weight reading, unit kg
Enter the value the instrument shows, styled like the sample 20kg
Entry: 3.5kg
